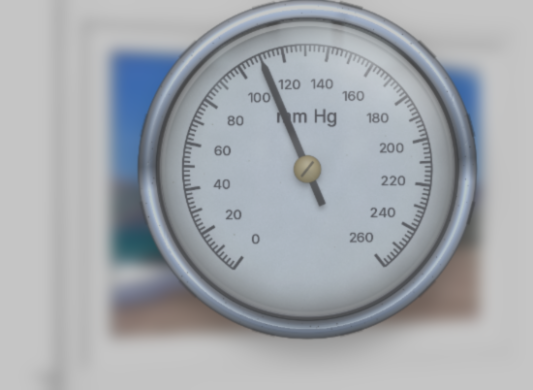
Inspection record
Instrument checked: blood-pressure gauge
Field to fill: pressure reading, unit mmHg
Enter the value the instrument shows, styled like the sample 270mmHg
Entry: 110mmHg
